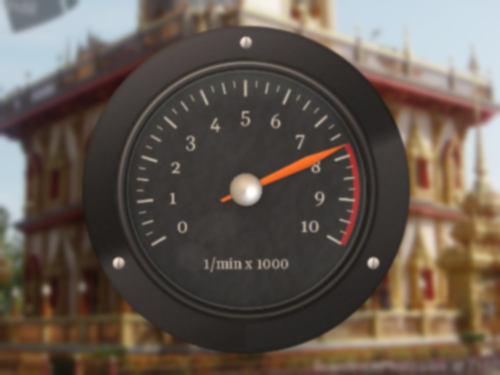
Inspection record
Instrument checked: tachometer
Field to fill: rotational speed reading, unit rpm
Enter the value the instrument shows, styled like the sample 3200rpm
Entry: 7750rpm
